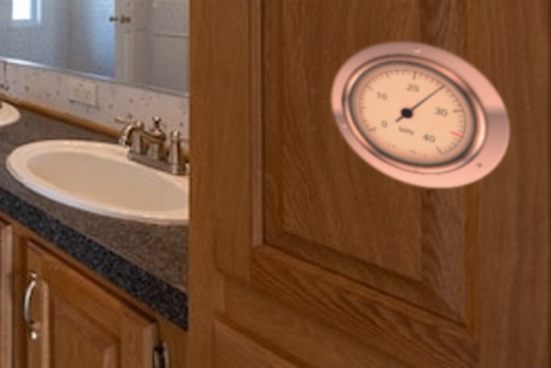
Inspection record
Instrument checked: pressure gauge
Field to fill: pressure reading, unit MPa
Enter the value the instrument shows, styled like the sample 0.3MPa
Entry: 25MPa
